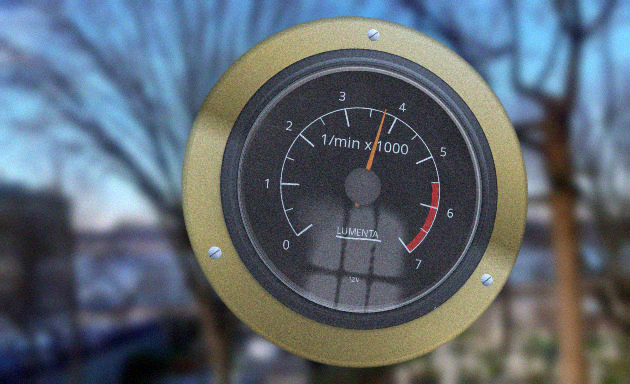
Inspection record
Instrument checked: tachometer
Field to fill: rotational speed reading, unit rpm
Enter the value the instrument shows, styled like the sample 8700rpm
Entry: 3750rpm
